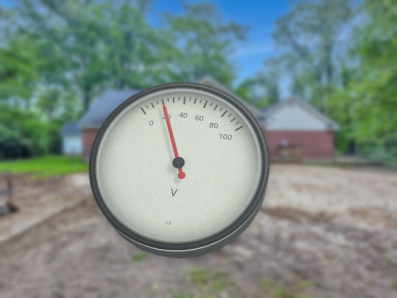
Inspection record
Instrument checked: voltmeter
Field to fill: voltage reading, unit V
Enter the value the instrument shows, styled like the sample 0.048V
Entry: 20V
